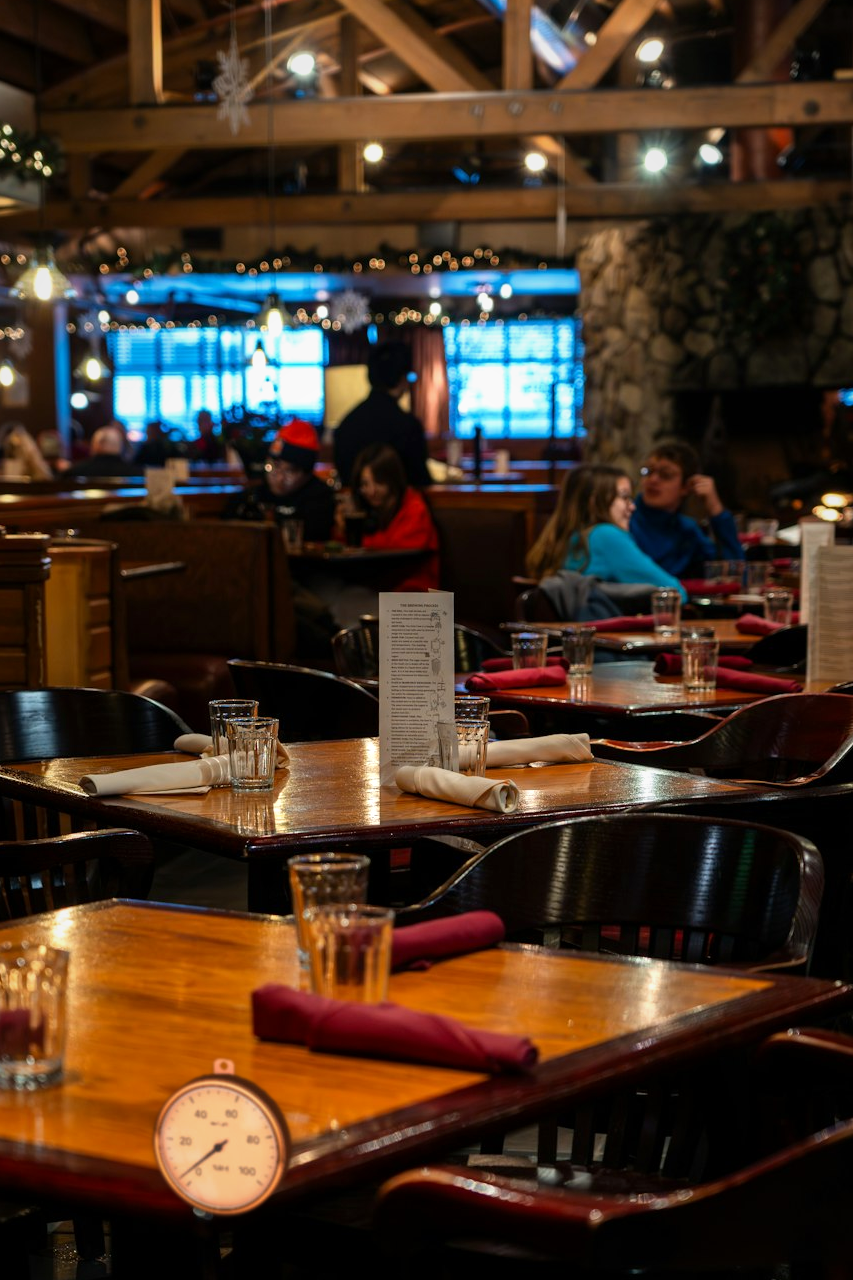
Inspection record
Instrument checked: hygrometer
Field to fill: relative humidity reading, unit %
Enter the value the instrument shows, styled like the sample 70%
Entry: 4%
